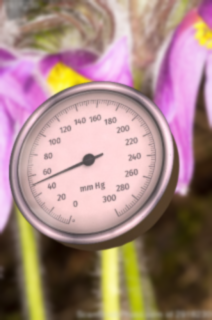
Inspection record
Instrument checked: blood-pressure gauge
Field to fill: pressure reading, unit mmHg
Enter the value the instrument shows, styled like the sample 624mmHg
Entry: 50mmHg
